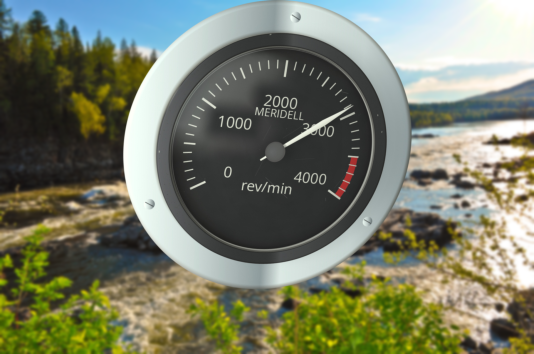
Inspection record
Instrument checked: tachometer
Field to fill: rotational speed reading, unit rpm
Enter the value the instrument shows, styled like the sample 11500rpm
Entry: 2900rpm
